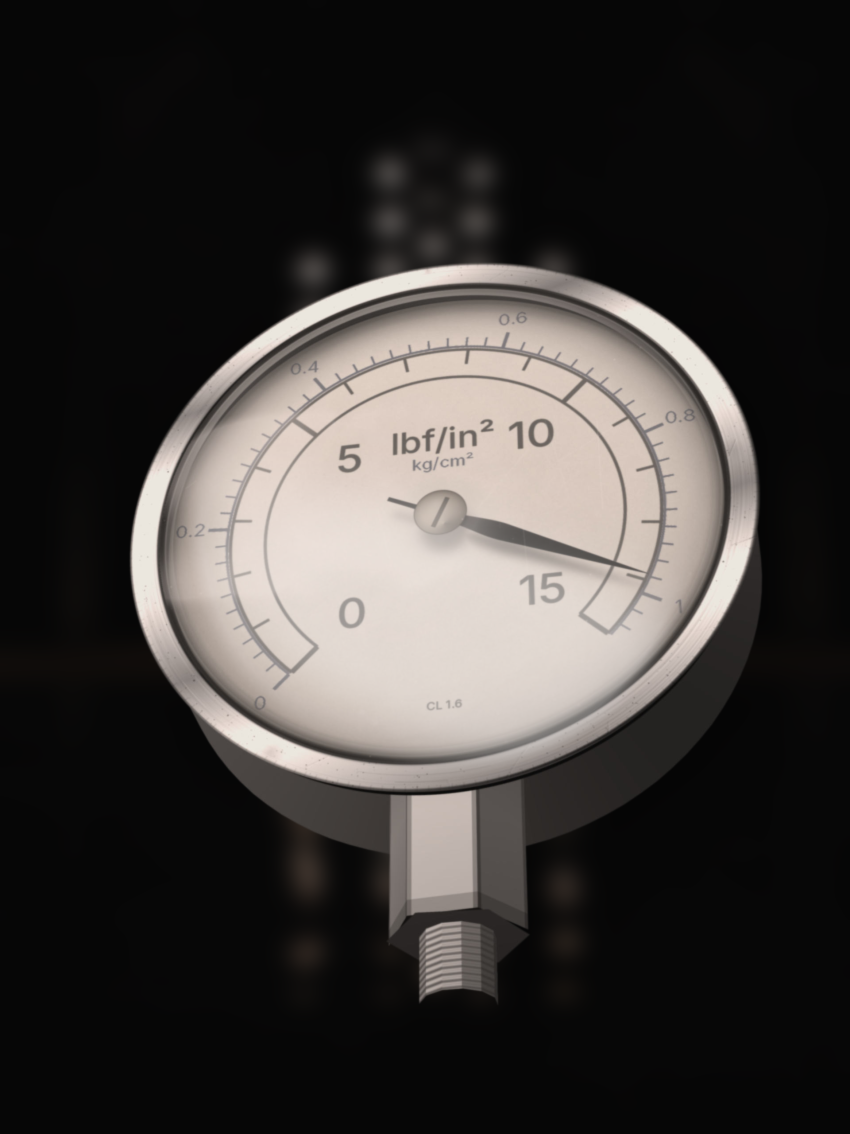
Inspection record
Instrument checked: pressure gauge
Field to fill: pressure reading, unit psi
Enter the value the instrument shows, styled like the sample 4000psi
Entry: 14psi
